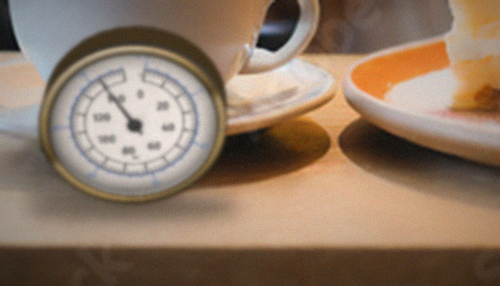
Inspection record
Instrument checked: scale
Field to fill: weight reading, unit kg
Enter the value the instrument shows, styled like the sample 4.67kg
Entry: 140kg
